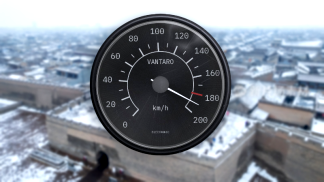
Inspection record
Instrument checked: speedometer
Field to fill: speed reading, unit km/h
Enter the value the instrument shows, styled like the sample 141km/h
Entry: 190km/h
